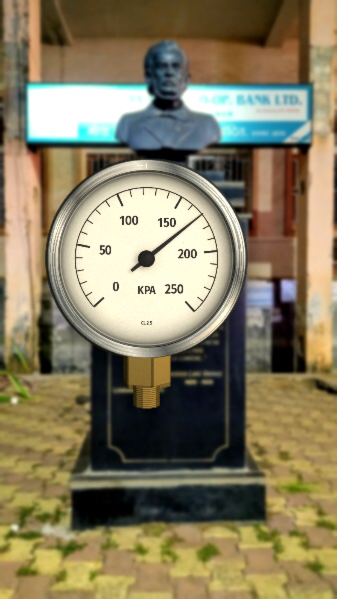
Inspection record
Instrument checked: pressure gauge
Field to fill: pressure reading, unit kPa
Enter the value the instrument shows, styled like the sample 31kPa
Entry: 170kPa
